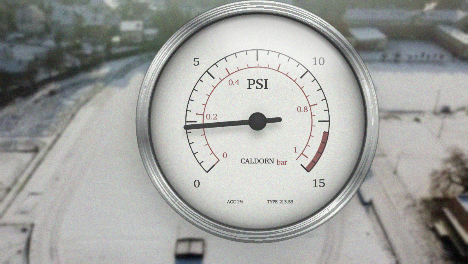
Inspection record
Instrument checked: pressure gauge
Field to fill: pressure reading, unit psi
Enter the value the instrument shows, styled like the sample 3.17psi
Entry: 2.25psi
